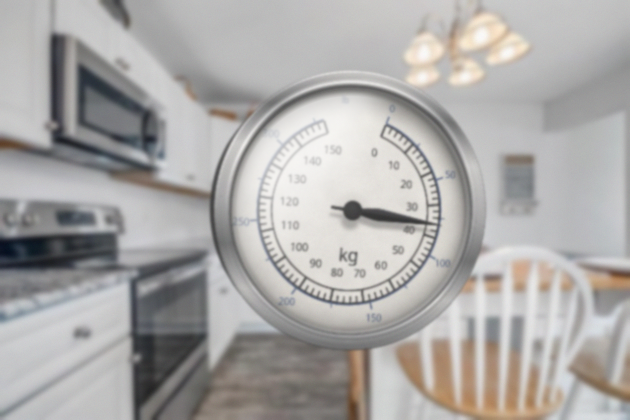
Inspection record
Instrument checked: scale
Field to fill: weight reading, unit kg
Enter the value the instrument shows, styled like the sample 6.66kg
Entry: 36kg
